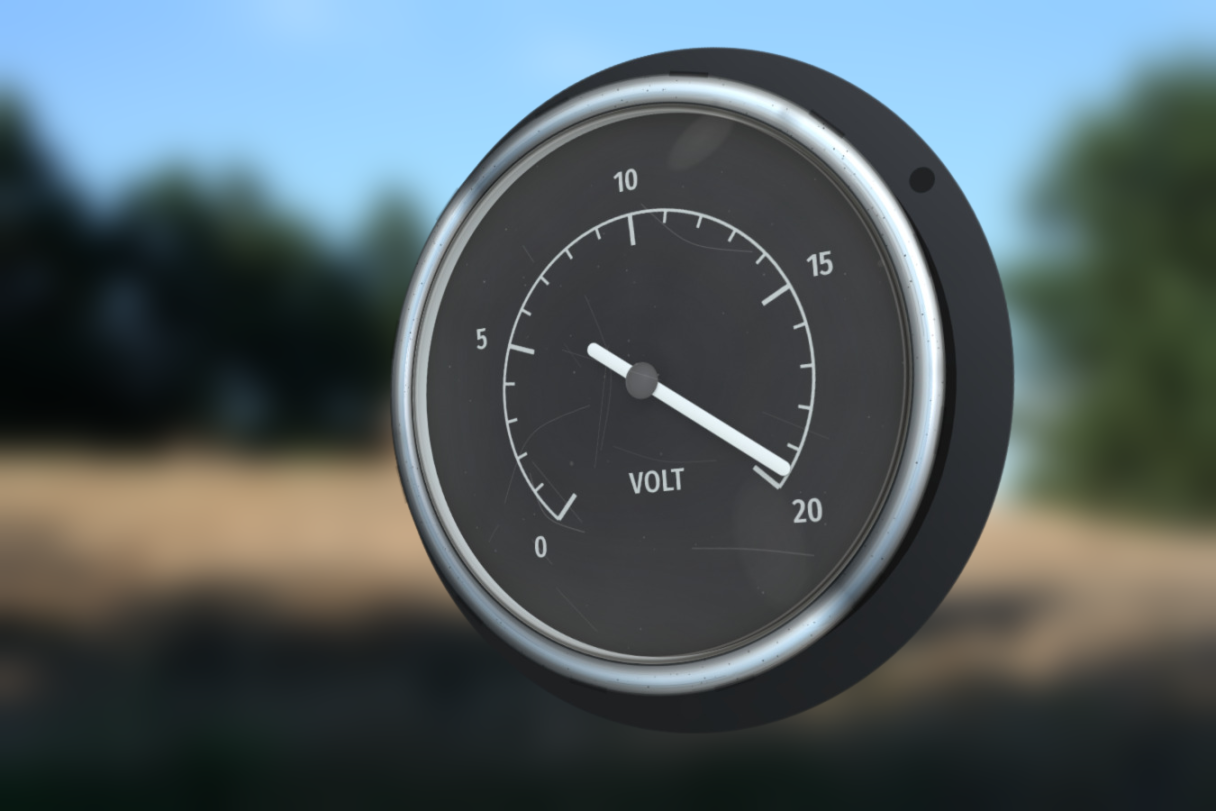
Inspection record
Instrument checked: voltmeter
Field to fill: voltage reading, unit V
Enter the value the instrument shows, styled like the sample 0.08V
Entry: 19.5V
